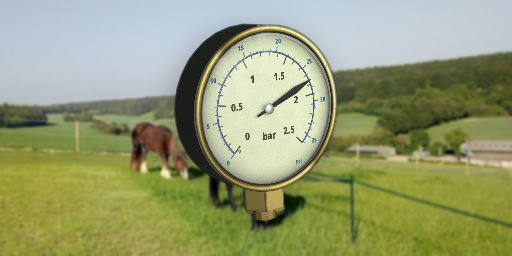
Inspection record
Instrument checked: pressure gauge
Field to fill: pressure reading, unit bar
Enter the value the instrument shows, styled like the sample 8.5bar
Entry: 1.85bar
